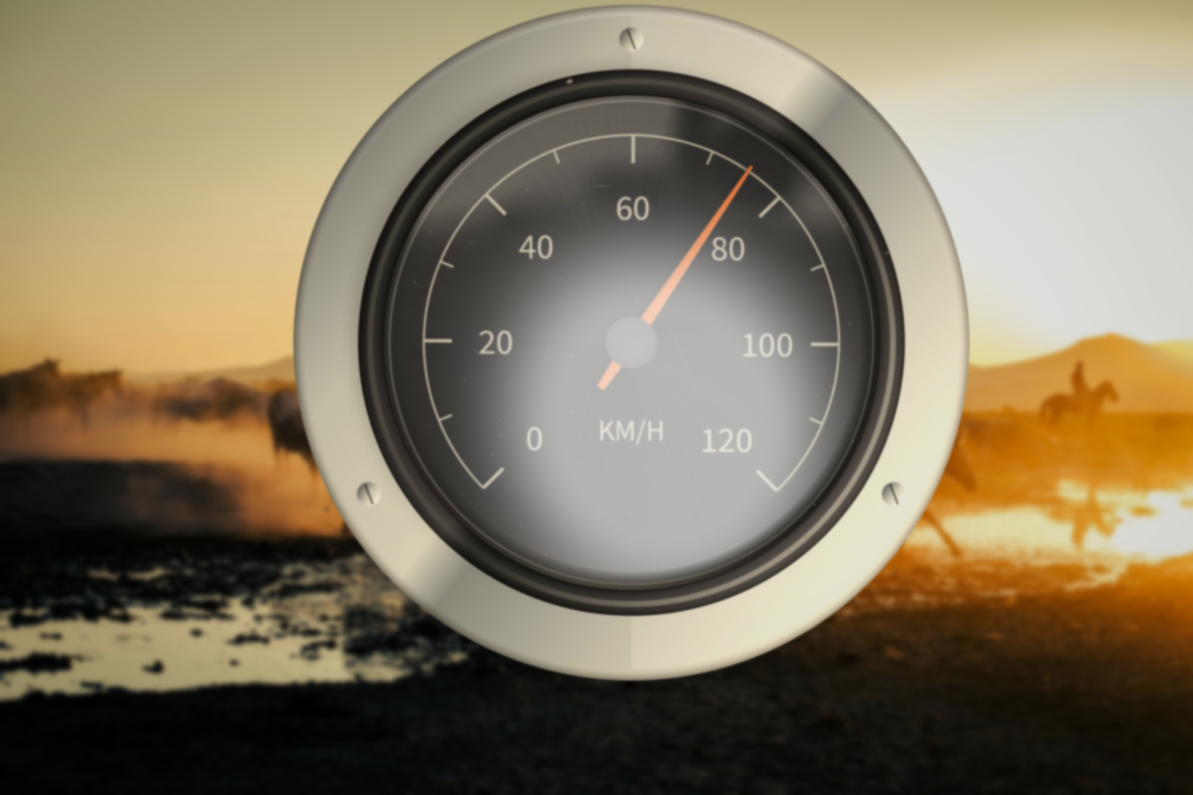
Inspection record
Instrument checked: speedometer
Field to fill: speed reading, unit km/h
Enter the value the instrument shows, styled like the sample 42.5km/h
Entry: 75km/h
